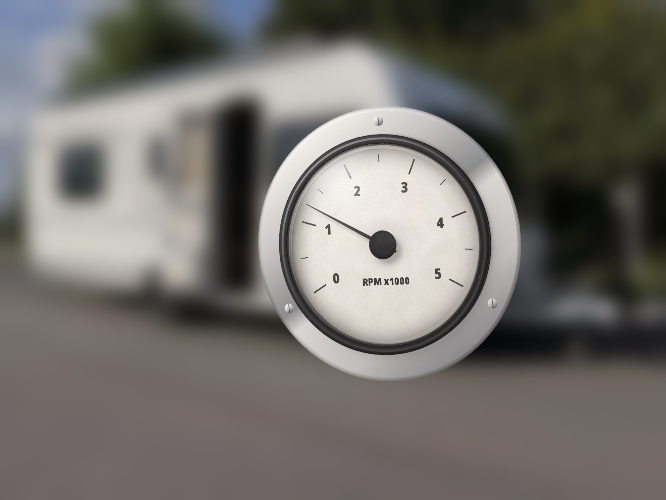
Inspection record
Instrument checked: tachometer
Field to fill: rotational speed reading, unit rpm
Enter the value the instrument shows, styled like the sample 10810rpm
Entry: 1250rpm
